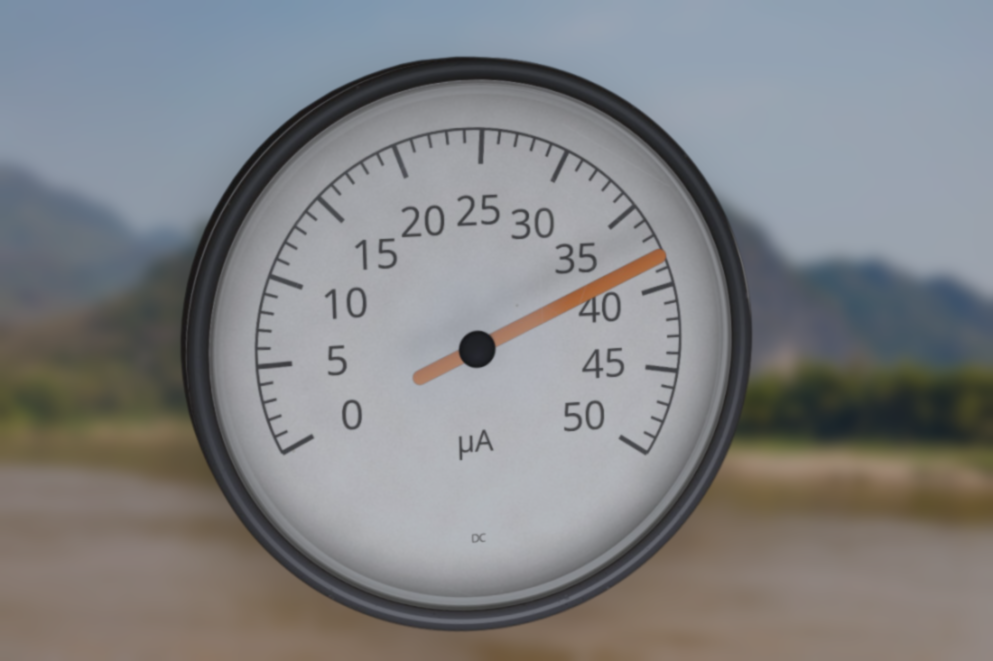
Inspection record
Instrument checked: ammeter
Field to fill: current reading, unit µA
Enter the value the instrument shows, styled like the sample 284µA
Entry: 38µA
